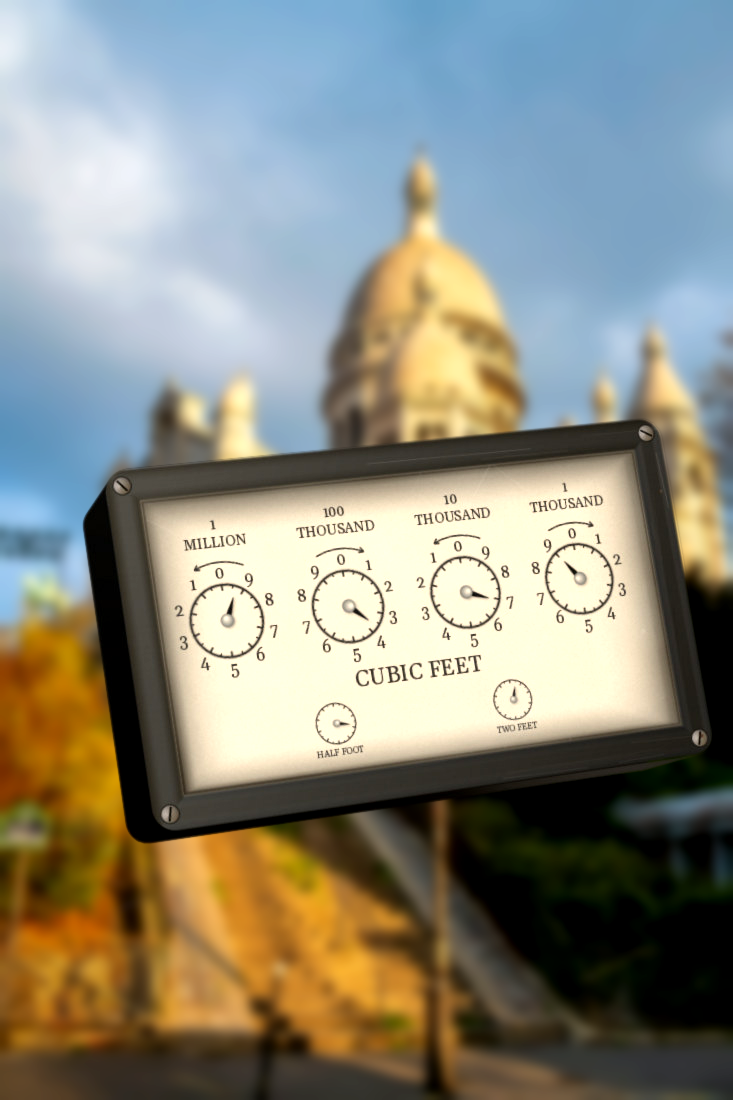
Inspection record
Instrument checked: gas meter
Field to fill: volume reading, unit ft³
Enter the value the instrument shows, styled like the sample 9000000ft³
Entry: 936900ft³
